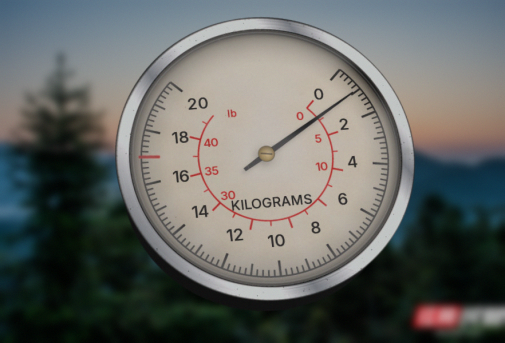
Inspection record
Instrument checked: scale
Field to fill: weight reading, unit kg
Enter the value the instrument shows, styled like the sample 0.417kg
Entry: 1kg
